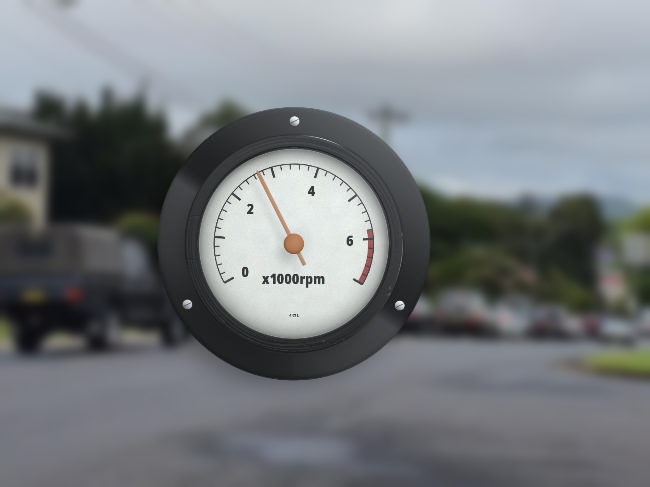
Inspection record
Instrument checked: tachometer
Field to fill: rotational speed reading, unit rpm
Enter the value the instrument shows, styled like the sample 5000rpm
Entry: 2700rpm
